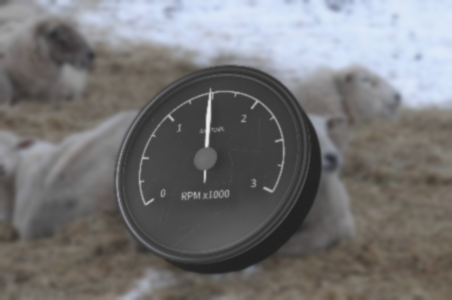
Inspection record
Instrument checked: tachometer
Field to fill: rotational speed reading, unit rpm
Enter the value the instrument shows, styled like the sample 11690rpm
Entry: 1500rpm
